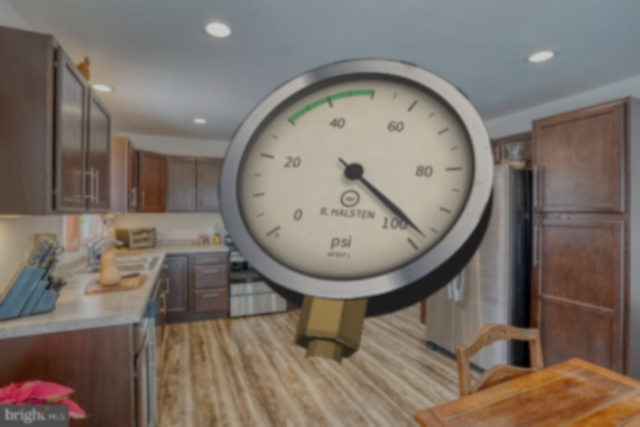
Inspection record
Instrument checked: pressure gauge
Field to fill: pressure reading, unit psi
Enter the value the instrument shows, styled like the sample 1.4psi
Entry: 97.5psi
